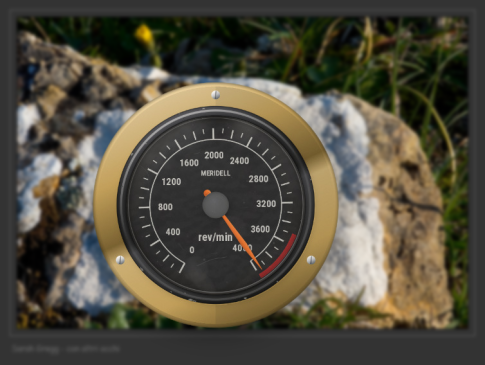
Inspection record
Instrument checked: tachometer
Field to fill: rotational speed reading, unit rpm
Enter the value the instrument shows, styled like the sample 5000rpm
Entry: 3950rpm
